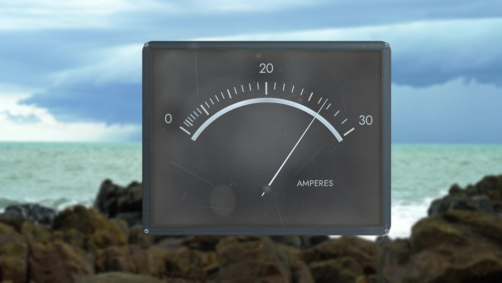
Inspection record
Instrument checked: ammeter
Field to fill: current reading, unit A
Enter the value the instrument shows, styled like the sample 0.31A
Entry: 26.5A
